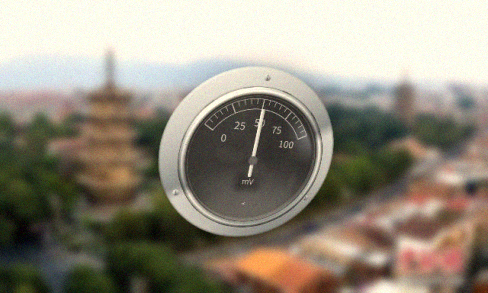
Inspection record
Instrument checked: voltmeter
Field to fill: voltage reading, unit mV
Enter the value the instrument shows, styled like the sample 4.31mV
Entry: 50mV
